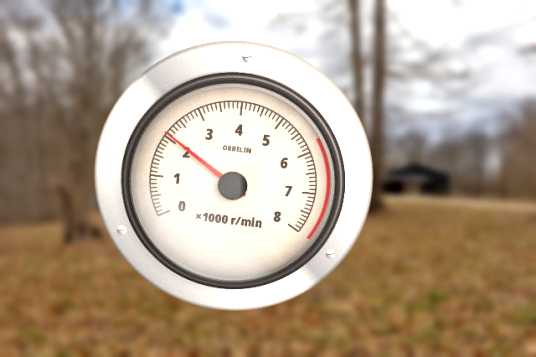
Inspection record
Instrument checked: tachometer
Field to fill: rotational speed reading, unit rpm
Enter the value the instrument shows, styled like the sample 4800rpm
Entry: 2100rpm
